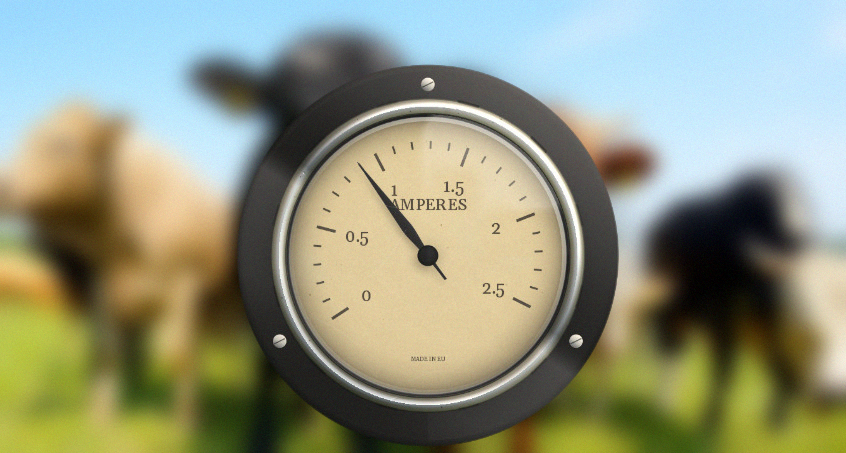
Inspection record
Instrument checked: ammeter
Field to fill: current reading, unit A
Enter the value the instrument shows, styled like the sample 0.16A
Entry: 0.9A
